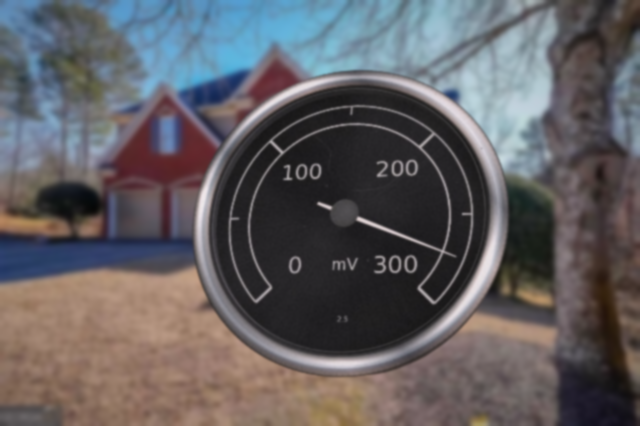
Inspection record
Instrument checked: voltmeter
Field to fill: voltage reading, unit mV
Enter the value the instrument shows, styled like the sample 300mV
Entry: 275mV
